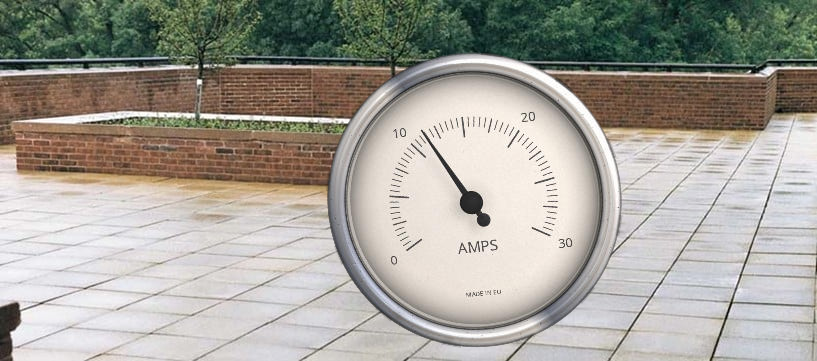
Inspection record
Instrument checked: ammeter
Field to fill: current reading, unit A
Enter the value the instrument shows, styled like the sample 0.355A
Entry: 11.5A
